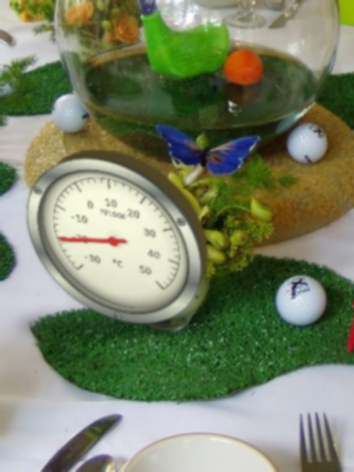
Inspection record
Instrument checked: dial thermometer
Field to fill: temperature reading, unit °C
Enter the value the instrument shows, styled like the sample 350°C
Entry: -20°C
